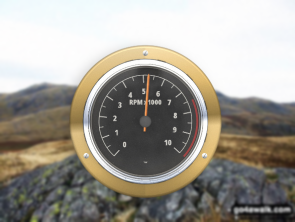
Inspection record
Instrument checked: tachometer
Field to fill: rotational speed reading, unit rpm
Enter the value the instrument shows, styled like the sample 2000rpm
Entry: 5250rpm
